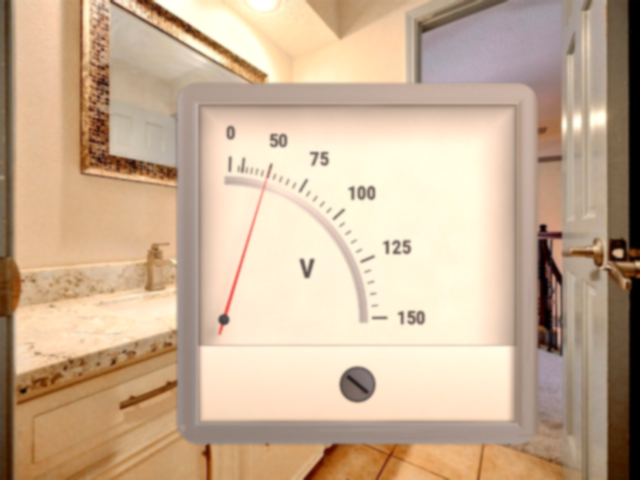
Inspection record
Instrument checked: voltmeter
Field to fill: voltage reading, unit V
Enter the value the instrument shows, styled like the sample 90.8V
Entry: 50V
